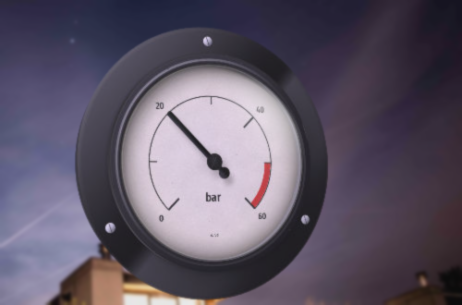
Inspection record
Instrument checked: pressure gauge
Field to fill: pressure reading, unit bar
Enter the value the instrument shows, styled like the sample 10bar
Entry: 20bar
